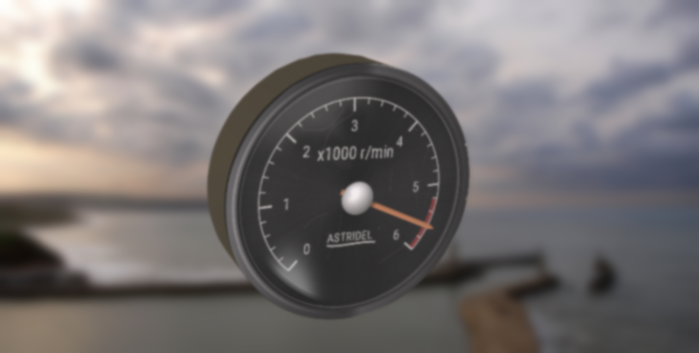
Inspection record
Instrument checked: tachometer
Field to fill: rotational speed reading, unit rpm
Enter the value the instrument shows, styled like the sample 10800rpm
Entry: 5600rpm
